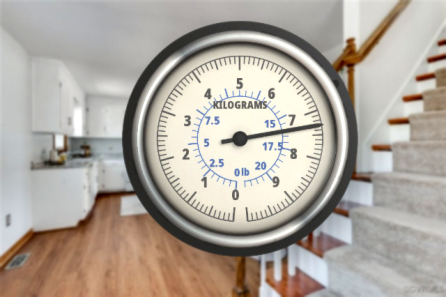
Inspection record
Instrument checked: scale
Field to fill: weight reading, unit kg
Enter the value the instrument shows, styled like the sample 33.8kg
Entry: 7.3kg
